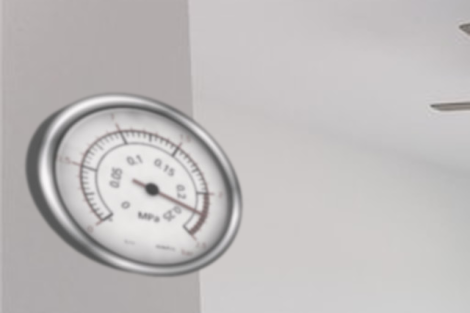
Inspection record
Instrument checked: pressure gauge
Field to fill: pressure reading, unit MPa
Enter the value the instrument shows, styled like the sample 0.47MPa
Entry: 0.225MPa
